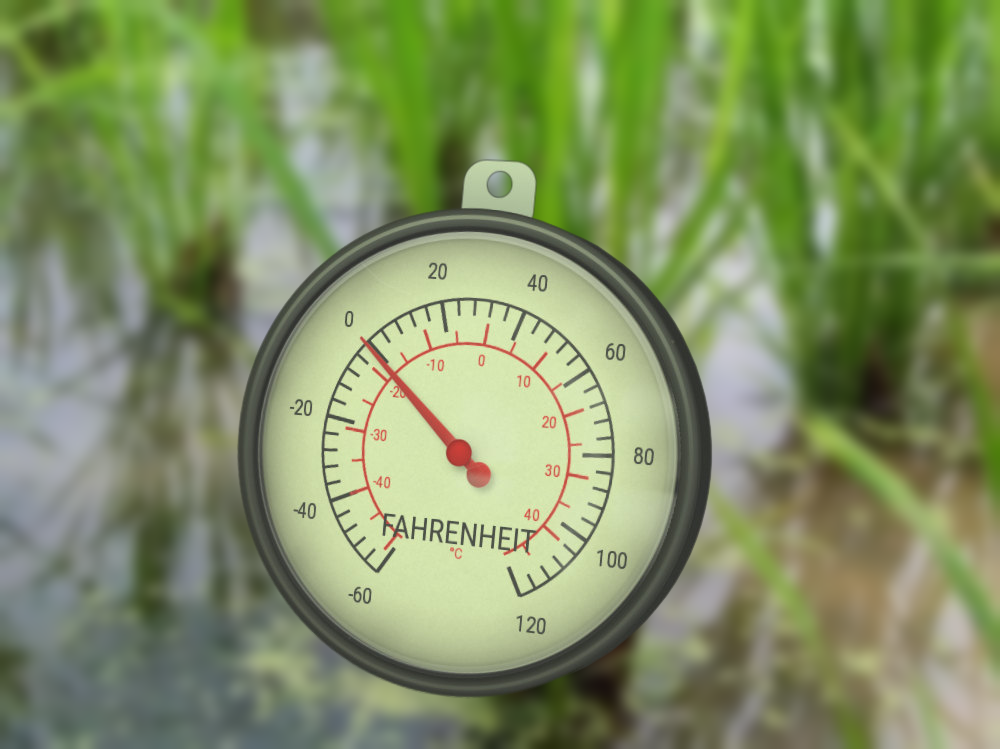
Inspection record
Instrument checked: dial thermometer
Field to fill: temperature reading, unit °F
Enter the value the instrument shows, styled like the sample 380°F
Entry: 0°F
